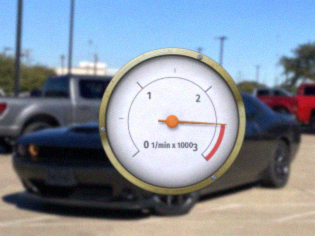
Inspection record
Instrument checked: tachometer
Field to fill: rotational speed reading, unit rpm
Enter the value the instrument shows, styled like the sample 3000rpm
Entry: 2500rpm
